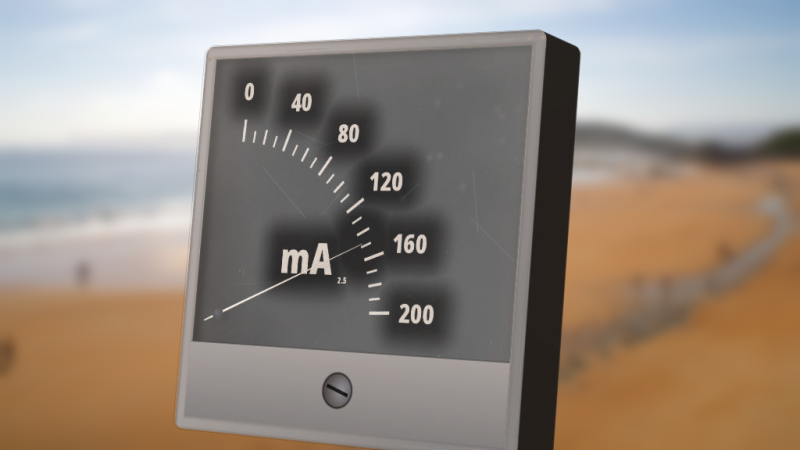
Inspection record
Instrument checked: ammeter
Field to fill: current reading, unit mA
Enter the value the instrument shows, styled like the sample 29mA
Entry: 150mA
